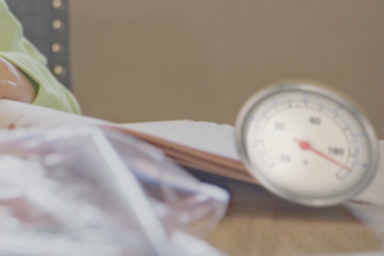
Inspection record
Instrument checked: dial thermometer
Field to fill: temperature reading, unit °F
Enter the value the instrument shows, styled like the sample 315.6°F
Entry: 110°F
